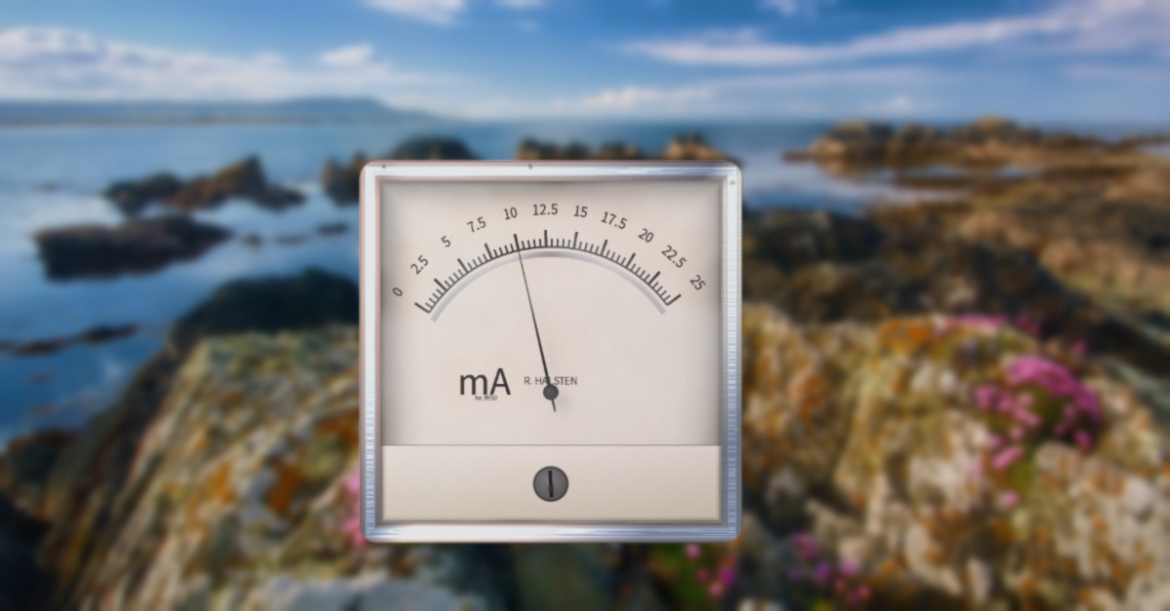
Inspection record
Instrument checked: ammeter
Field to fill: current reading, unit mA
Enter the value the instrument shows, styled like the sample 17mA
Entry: 10mA
